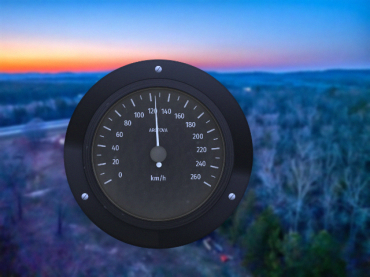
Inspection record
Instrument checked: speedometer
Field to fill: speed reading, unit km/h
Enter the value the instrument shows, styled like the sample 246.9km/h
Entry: 125km/h
